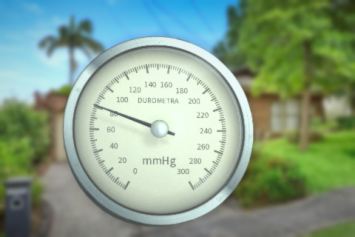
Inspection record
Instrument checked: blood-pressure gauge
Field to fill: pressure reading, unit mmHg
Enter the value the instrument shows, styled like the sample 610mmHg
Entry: 80mmHg
